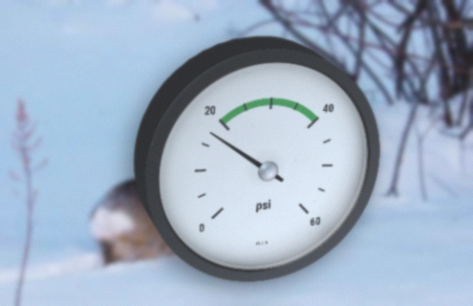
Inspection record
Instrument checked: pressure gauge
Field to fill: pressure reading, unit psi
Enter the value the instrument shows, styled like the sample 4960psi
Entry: 17.5psi
